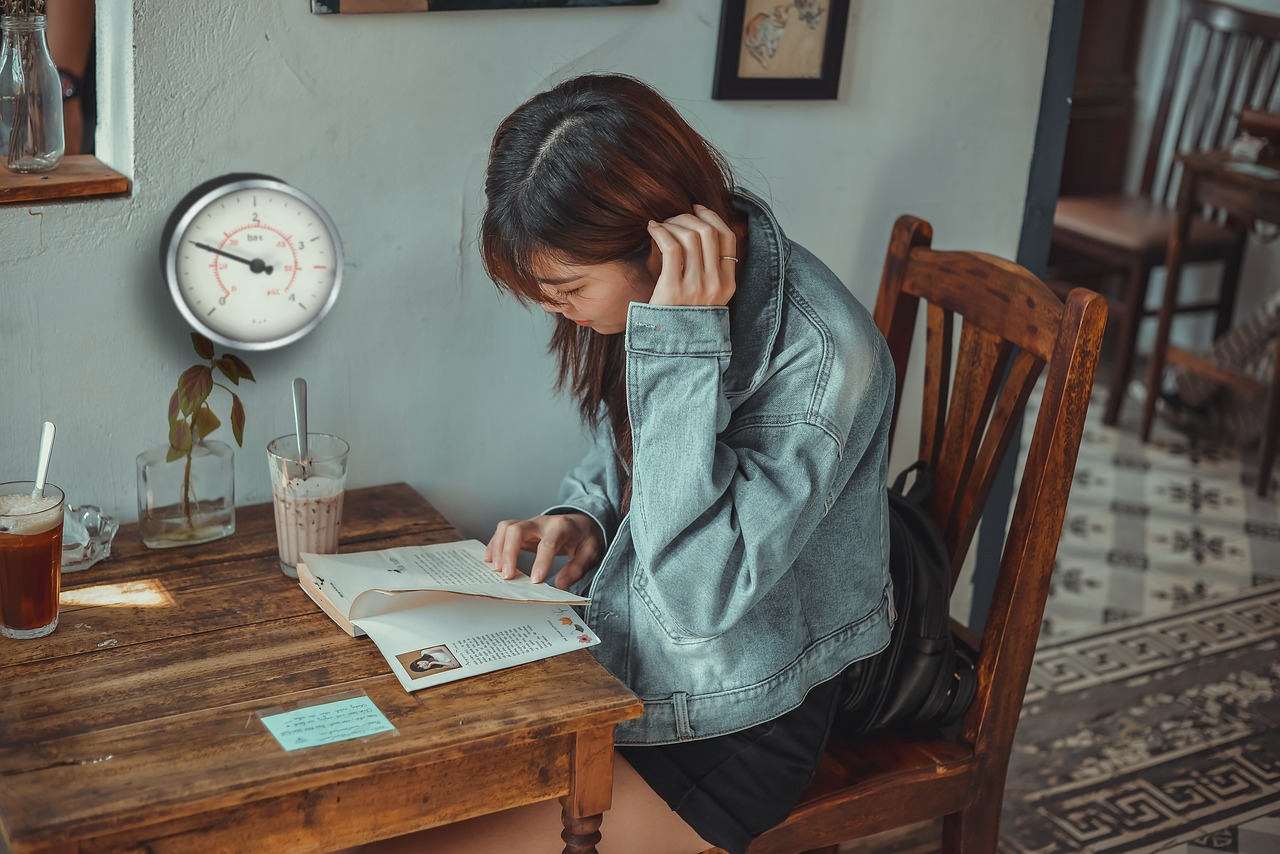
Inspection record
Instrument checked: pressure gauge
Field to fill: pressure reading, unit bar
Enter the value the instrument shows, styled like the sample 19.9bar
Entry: 1bar
